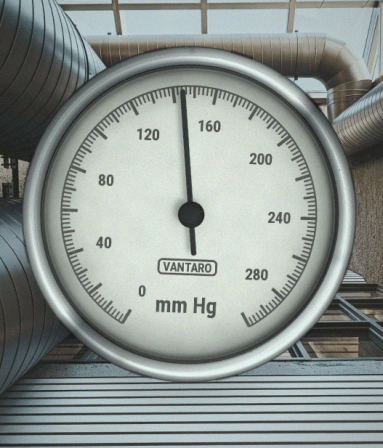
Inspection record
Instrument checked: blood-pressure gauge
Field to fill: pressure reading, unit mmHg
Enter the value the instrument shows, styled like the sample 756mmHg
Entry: 144mmHg
